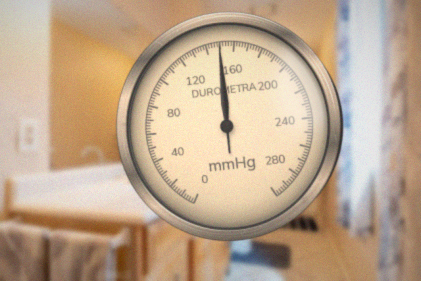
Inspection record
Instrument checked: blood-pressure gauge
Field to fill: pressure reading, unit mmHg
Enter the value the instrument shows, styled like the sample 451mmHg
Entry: 150mmHg
